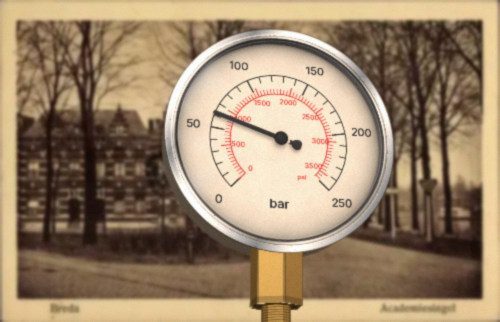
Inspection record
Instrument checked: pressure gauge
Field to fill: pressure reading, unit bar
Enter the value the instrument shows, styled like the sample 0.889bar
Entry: 60bar
